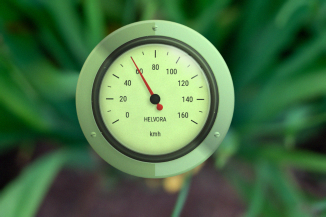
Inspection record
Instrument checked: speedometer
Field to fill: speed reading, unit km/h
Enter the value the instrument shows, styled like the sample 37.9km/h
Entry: 60km/h
